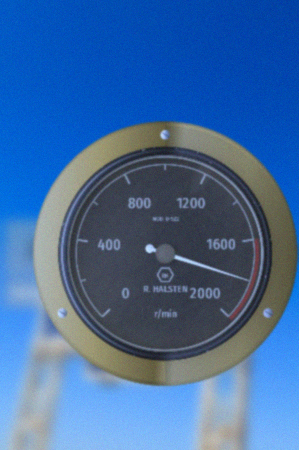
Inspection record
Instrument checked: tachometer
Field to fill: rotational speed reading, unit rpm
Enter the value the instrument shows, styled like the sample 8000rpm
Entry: 1800rpm
